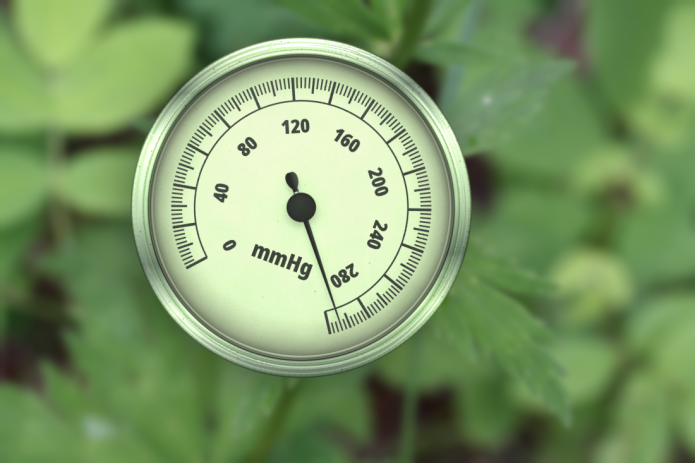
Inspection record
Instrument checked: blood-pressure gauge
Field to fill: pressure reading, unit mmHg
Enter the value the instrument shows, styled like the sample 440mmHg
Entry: 294mmHg
